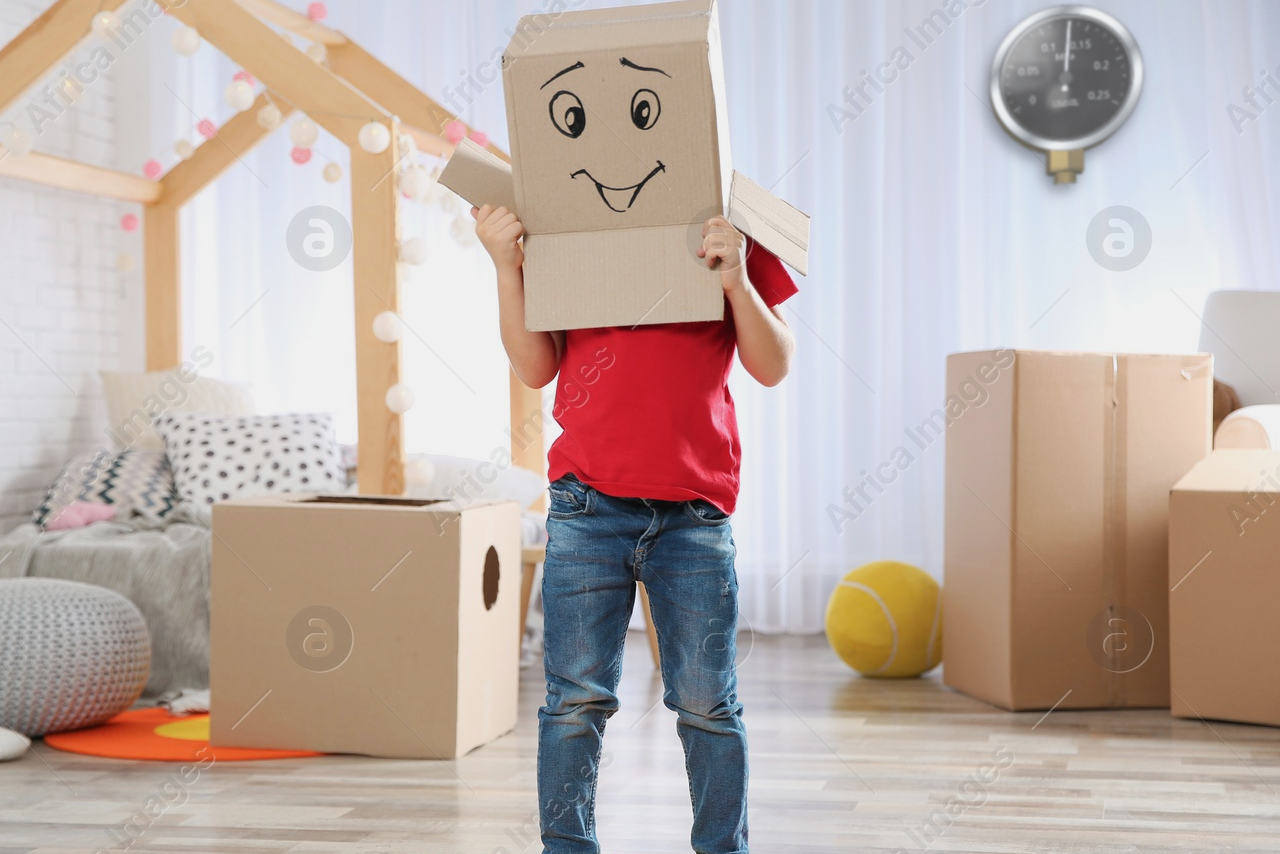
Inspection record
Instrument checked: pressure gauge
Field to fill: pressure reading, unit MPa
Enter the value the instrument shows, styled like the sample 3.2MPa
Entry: 0.13MPa
